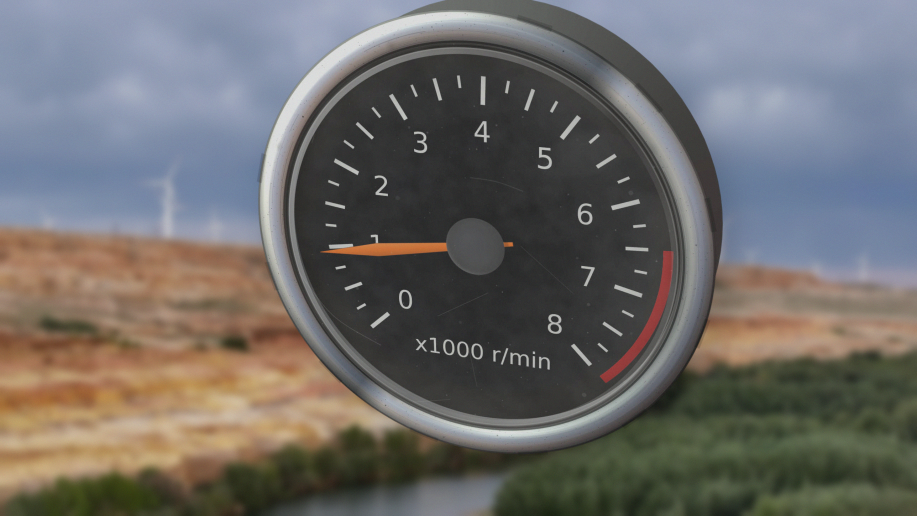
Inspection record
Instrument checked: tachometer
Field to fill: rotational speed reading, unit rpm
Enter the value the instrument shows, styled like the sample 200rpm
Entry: 1000rpm
